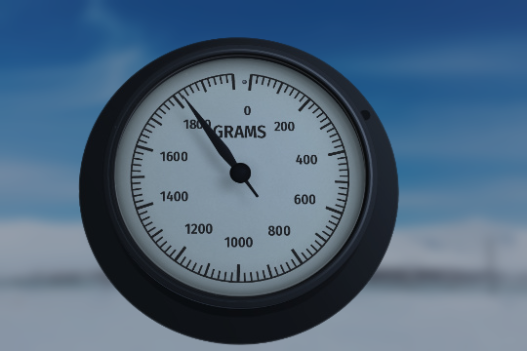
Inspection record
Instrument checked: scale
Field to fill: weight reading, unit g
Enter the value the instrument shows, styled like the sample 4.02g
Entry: 1820g
